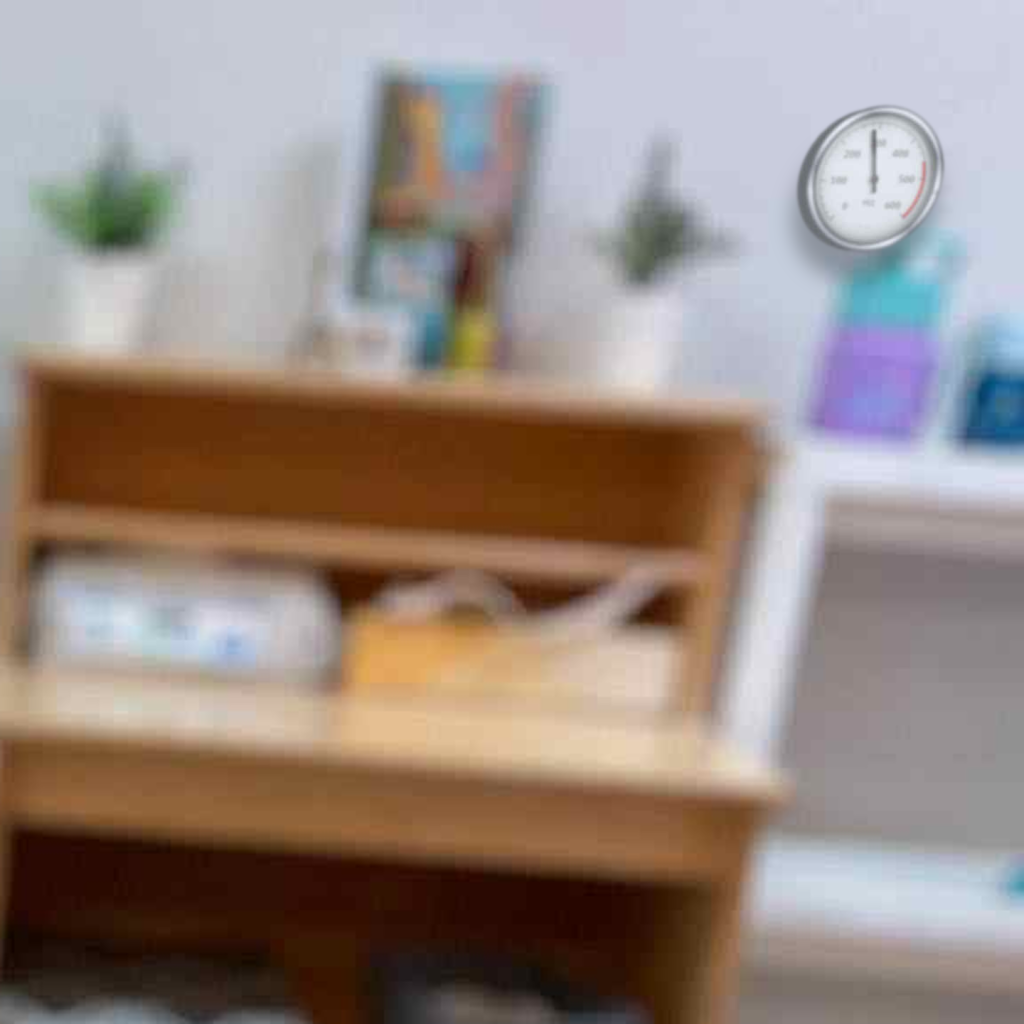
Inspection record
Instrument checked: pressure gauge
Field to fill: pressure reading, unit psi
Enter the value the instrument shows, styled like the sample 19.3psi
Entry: 280psi
